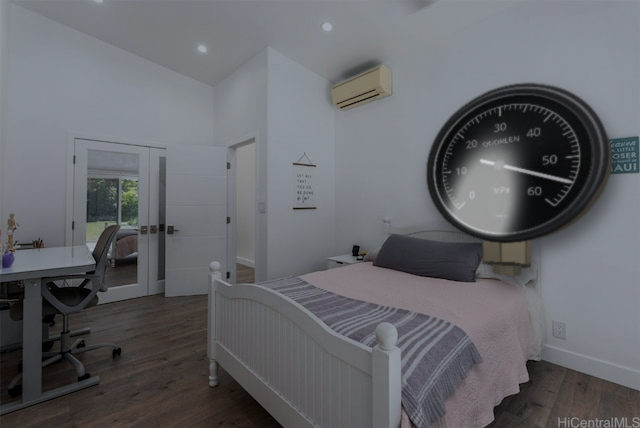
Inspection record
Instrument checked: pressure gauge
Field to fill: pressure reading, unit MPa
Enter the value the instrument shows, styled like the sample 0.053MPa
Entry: 55MPa
